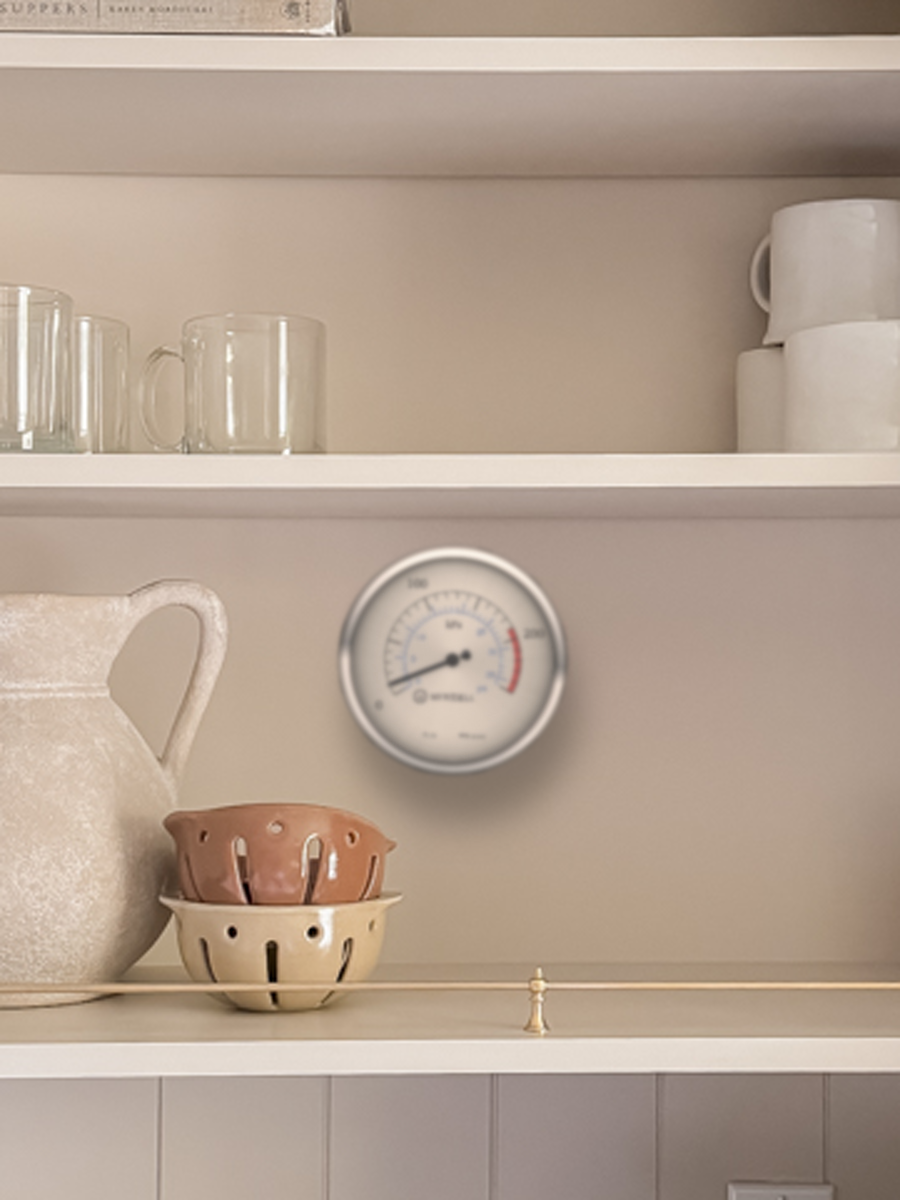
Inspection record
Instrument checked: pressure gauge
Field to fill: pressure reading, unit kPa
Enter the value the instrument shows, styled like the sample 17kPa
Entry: 10kPa
